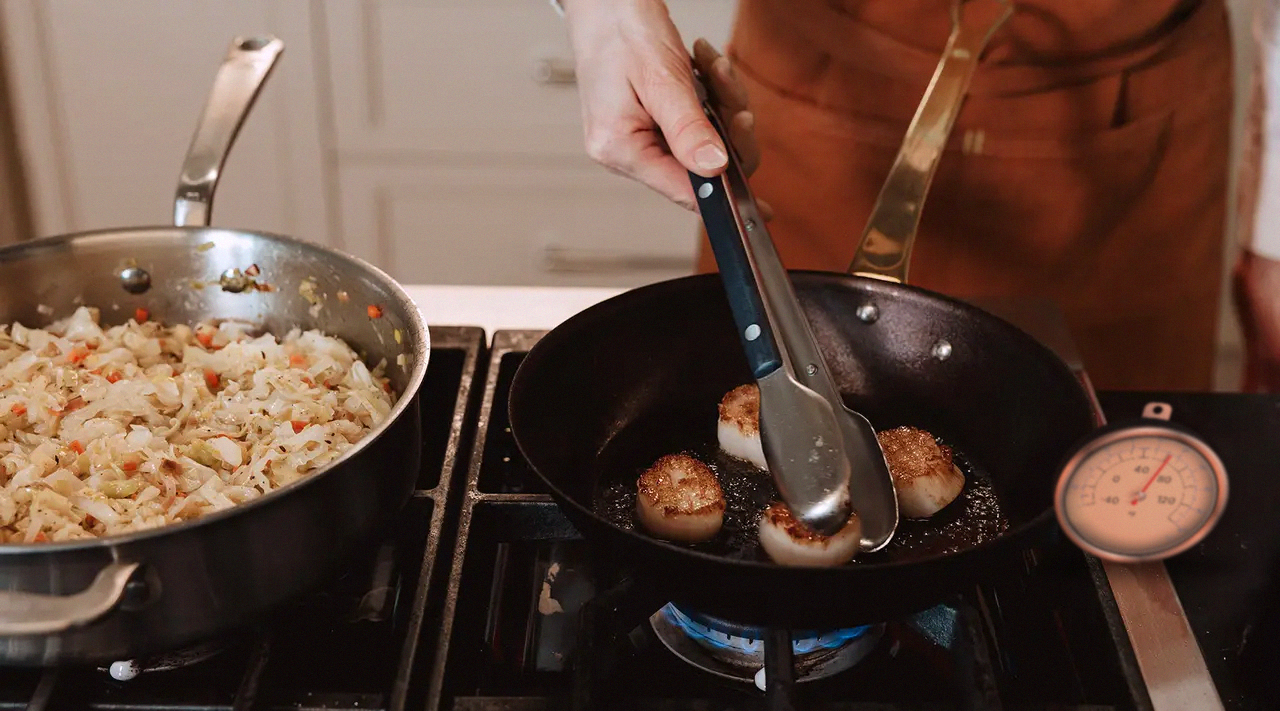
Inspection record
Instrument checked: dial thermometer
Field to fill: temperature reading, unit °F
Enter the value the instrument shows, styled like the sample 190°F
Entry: 60°F
